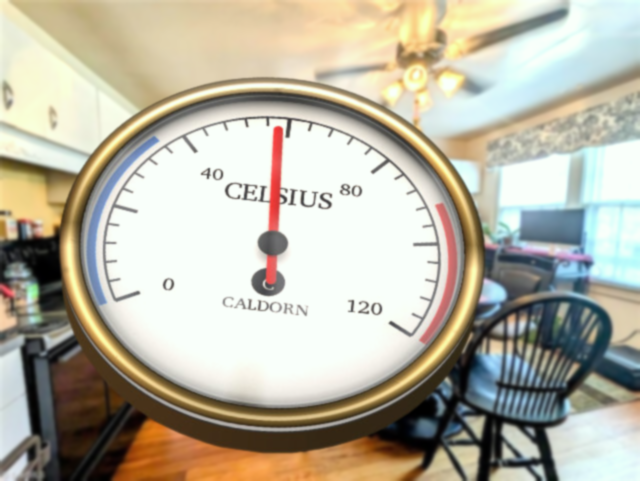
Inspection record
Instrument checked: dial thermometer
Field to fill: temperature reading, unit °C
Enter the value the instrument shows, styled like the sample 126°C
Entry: 58°C
